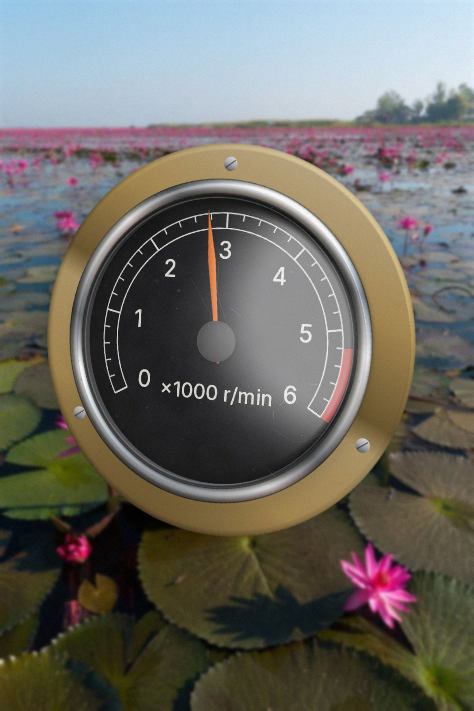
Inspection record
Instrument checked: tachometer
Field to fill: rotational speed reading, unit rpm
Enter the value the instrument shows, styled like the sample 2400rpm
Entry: 2800rpm
